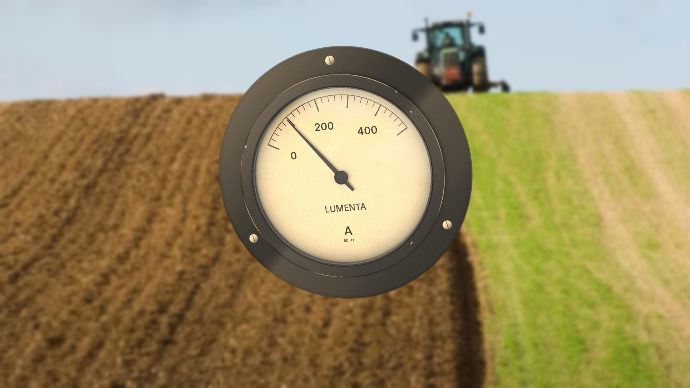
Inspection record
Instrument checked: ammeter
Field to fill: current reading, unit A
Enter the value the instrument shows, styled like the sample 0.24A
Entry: 100A
